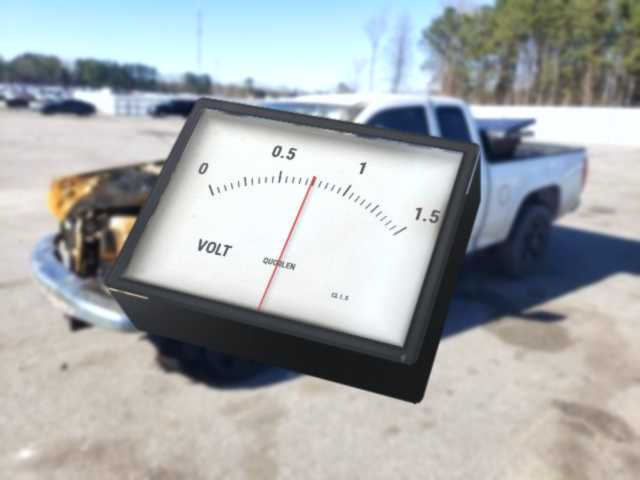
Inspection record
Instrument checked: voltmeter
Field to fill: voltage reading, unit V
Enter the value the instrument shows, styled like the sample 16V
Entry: 0.75V
